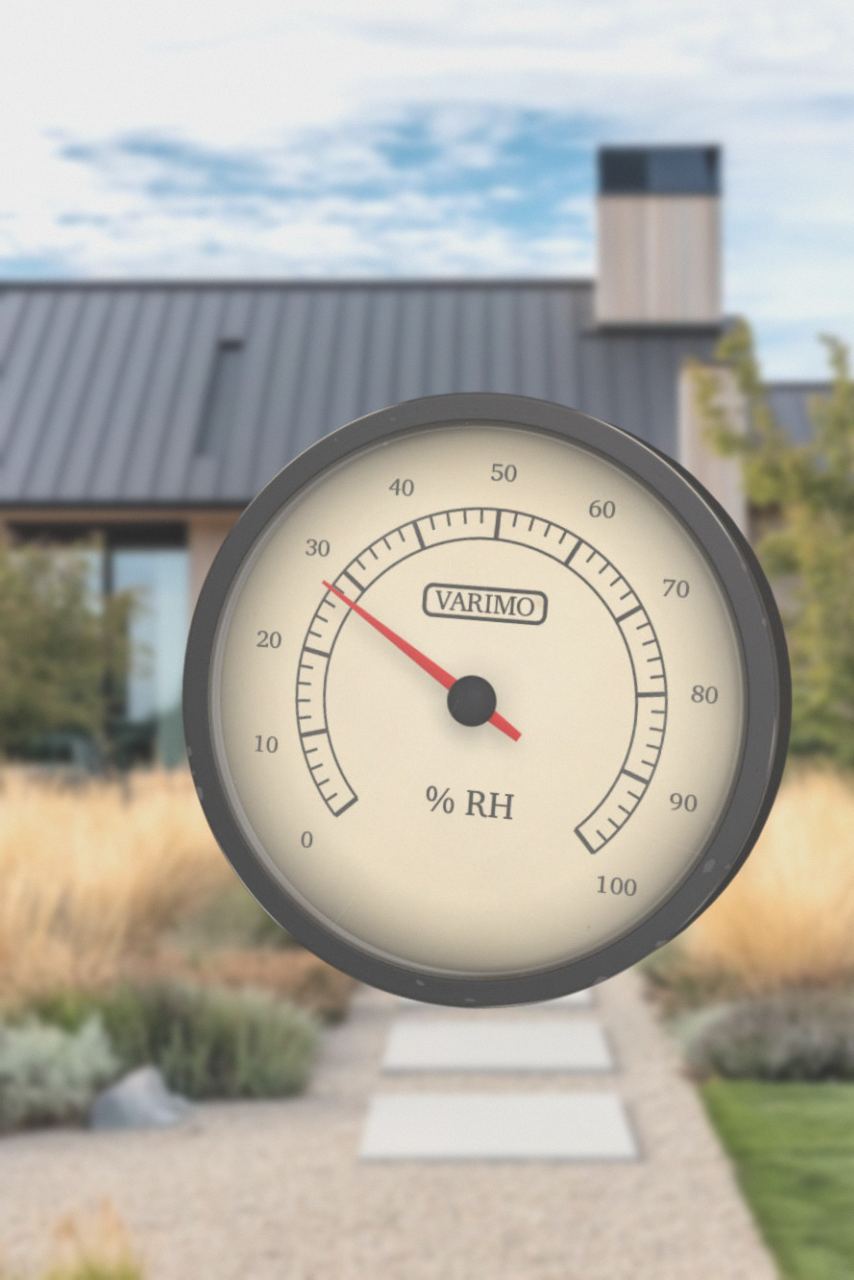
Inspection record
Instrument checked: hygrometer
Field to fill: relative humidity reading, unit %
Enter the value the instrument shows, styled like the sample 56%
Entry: 28%
